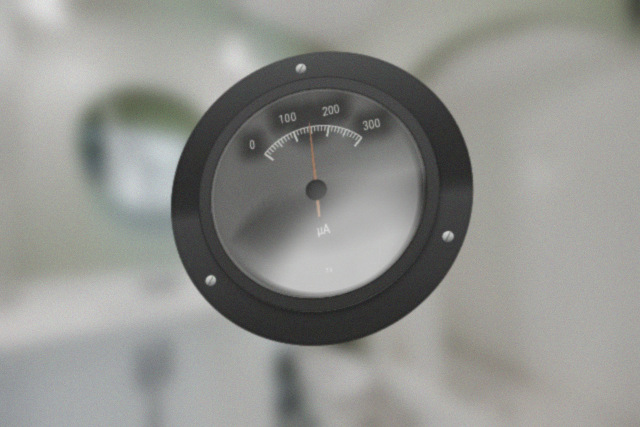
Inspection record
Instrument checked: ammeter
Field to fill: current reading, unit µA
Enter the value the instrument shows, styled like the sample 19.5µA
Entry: 150µA
